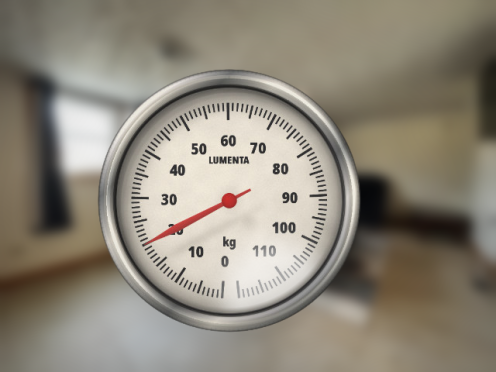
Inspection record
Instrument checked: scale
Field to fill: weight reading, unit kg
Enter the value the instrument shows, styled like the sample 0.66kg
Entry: 20kg
